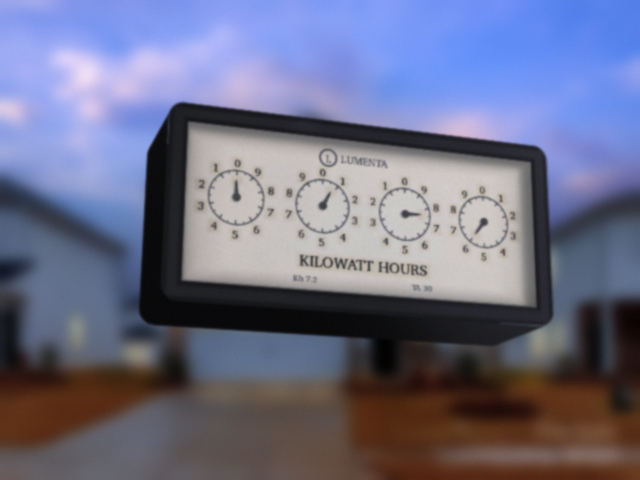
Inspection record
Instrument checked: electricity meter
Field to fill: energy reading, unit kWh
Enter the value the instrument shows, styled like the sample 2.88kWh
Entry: 76kWh
